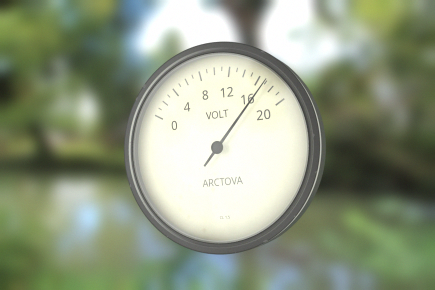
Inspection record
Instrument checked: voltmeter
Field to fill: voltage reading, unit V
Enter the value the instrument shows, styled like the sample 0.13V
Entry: 17V
